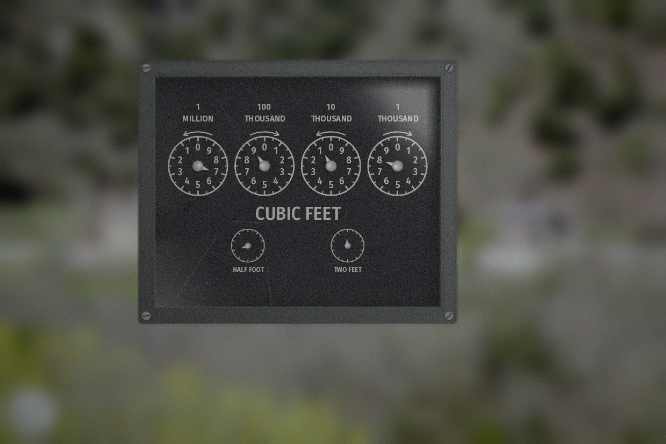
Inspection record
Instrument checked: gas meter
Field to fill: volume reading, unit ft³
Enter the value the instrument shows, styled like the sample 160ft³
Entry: 690800ft³
